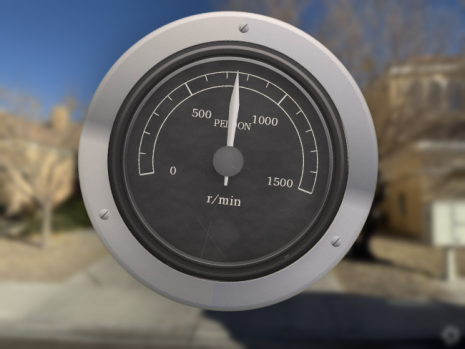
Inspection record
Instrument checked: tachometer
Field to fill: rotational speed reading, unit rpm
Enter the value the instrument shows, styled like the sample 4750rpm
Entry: 750rpm
